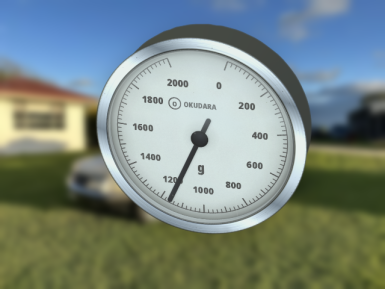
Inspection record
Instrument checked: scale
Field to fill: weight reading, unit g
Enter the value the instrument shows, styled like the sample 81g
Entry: 1160g
